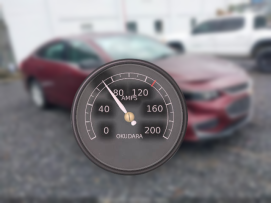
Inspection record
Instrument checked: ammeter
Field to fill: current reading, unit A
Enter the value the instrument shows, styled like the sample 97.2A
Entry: 70A
